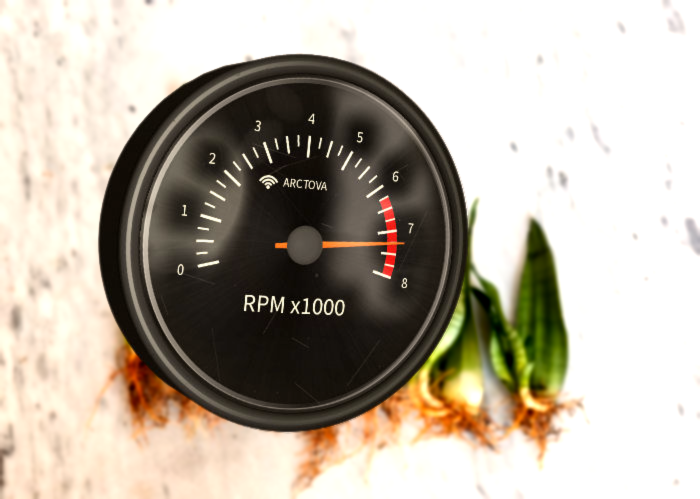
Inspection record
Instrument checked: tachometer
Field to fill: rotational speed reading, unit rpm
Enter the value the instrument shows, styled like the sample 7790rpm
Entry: 7250rpm
